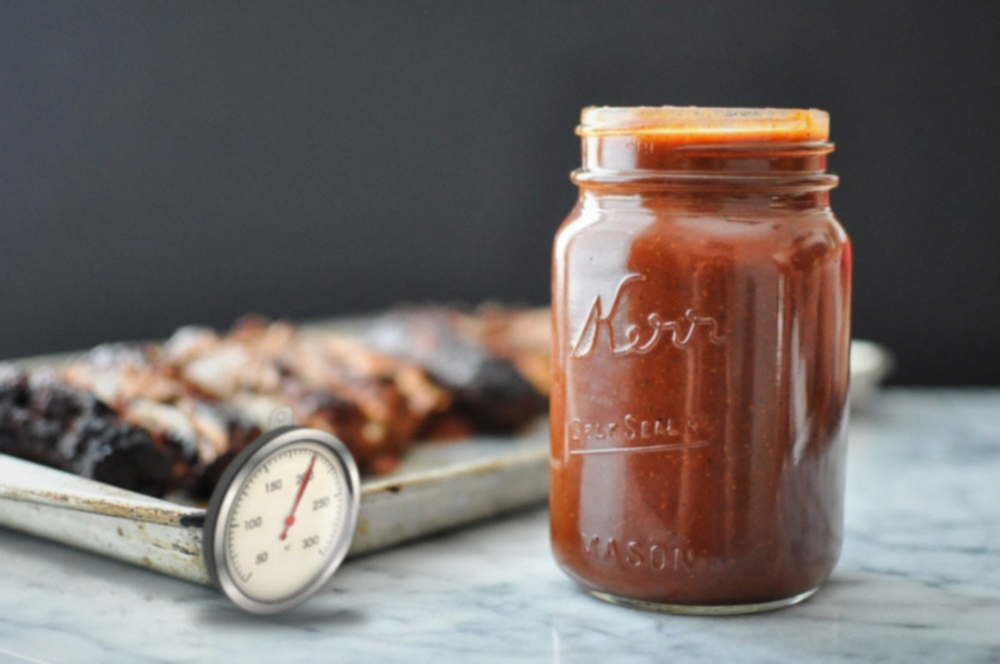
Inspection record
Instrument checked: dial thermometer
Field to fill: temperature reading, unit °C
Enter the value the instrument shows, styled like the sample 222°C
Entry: 200°C
